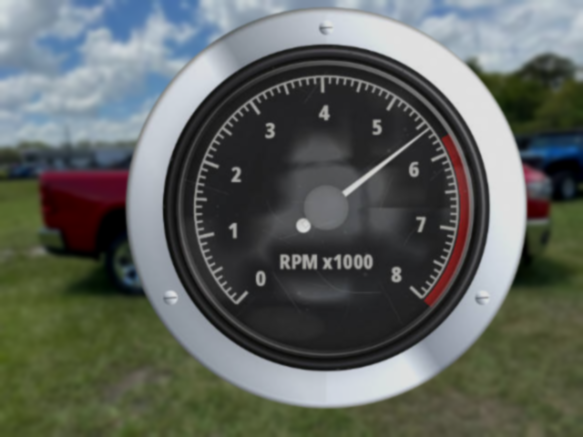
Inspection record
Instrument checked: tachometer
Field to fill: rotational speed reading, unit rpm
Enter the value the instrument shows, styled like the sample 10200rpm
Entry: 5600rpm
